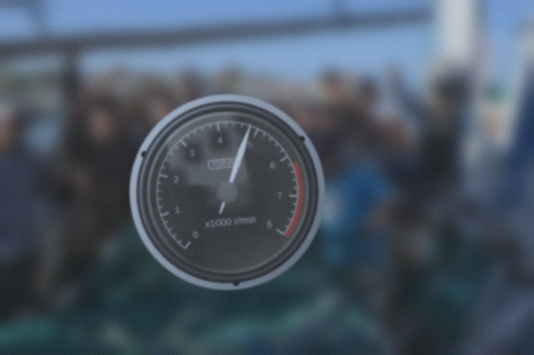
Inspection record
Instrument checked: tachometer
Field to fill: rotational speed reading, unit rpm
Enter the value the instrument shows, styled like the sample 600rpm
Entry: 4800rpm
